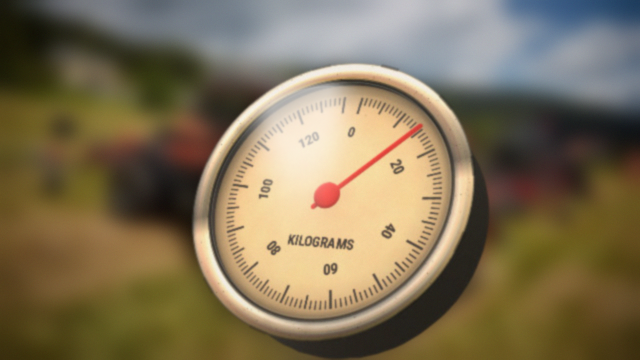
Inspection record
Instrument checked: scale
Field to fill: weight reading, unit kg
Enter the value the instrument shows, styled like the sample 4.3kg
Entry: 15kg
